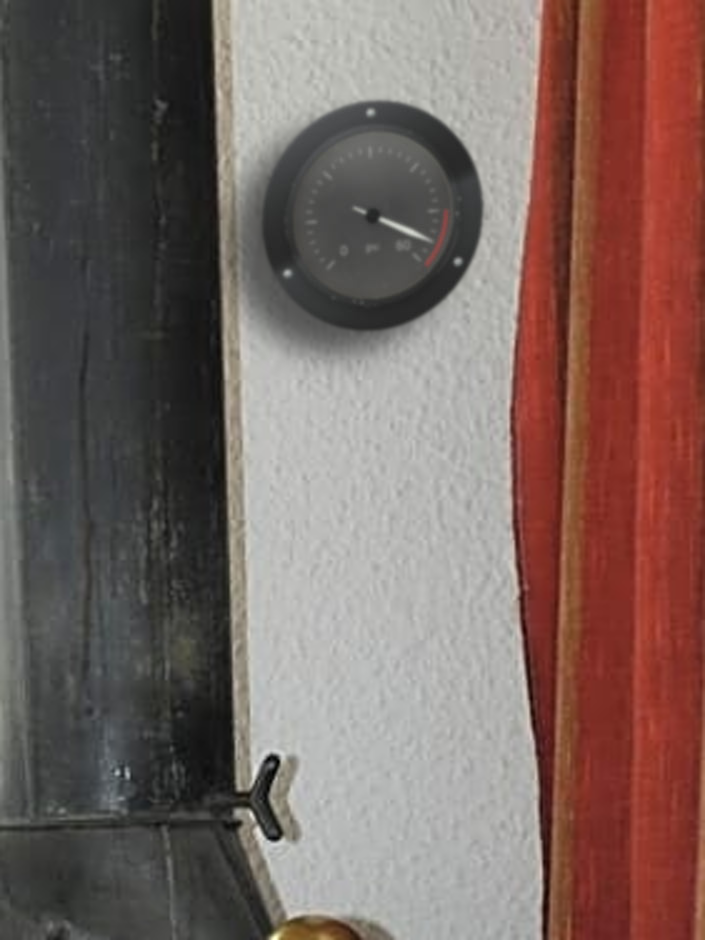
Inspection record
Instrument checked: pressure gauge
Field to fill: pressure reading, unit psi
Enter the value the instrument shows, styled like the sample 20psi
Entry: 56psi
